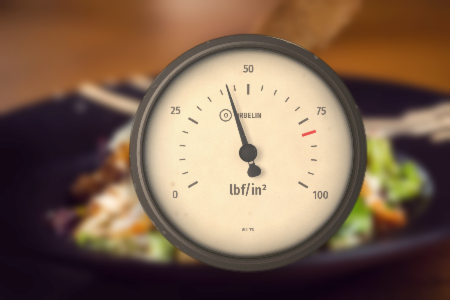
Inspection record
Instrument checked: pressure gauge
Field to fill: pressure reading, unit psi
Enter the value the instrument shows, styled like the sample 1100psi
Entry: 42.5psi
